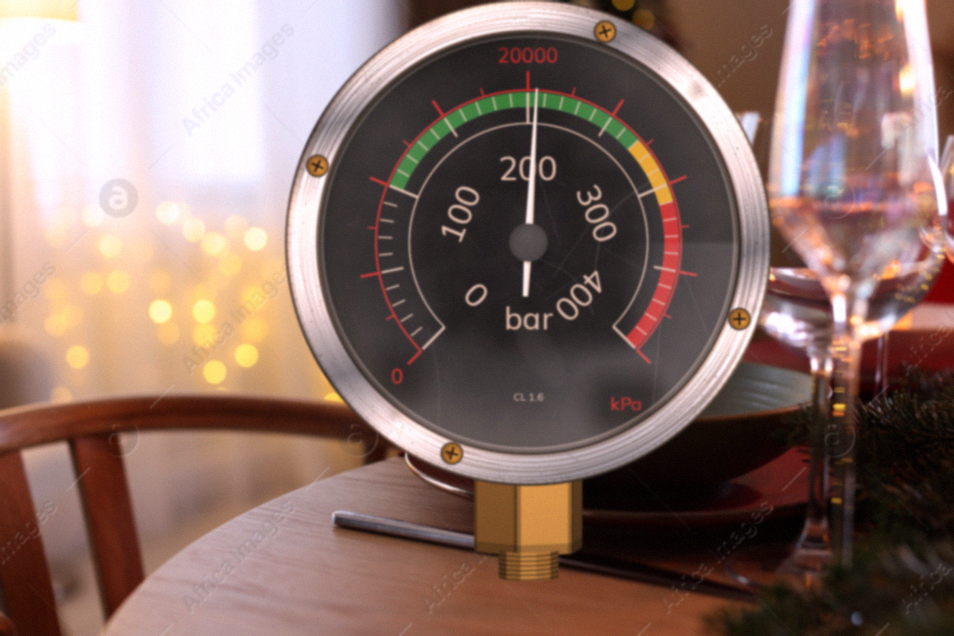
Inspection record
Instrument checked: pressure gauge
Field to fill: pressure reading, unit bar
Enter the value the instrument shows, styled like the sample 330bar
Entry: 205bar
